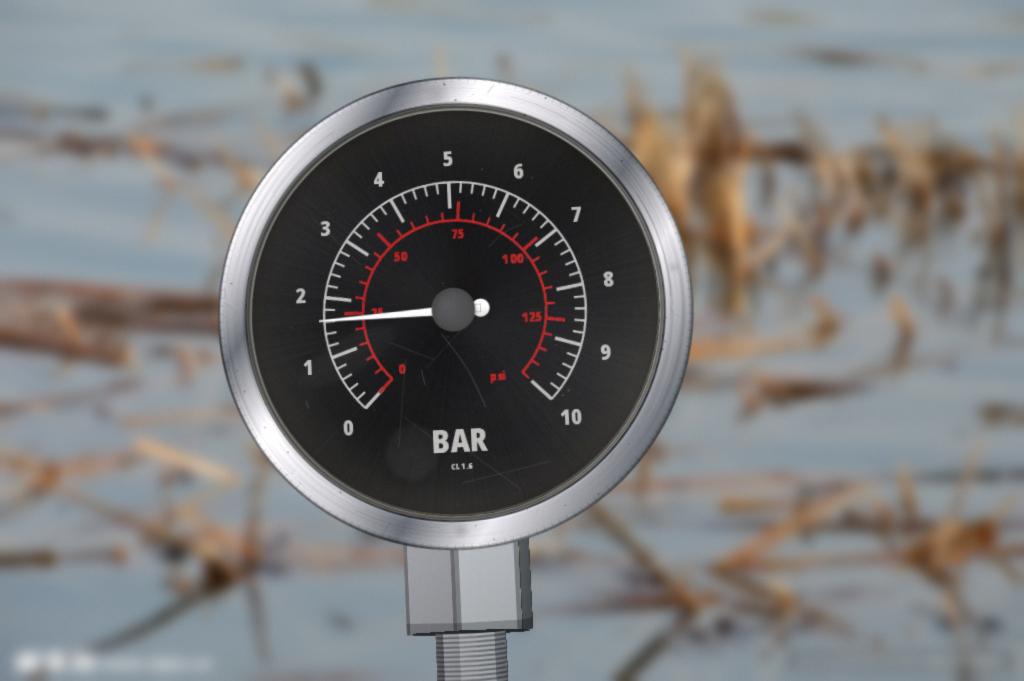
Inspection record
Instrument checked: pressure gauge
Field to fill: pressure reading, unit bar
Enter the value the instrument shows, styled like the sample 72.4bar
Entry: 1.6bar
